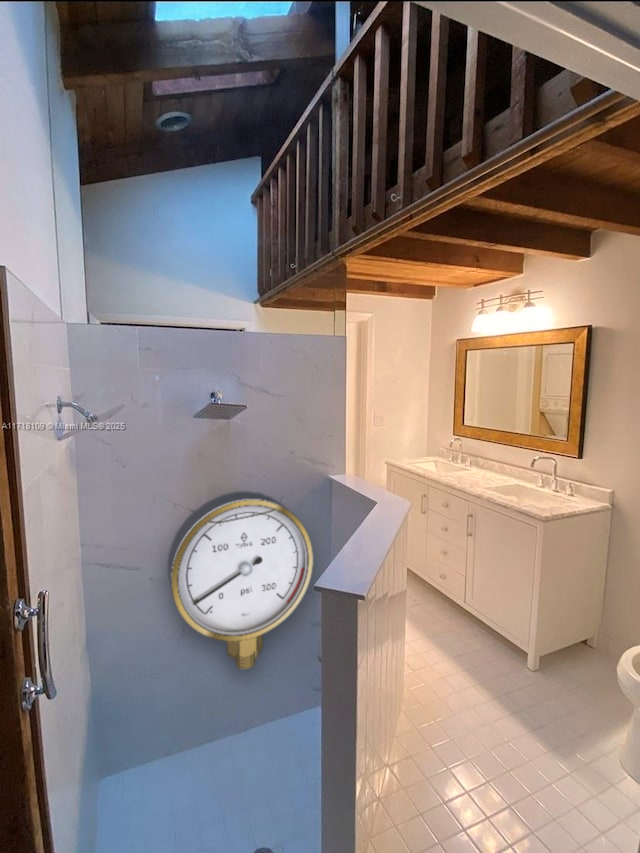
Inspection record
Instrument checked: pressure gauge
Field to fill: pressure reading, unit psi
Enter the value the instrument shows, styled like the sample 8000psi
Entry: 20psi
